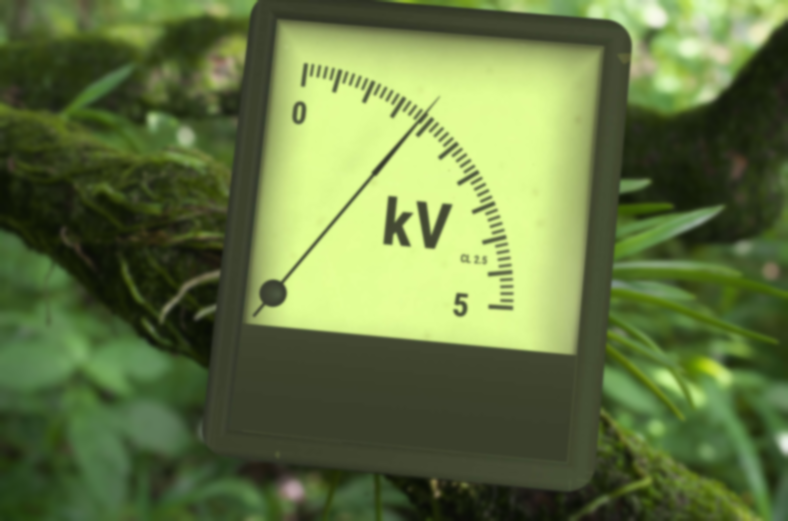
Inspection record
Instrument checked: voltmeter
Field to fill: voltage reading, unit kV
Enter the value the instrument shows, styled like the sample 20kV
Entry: 1.9kV
